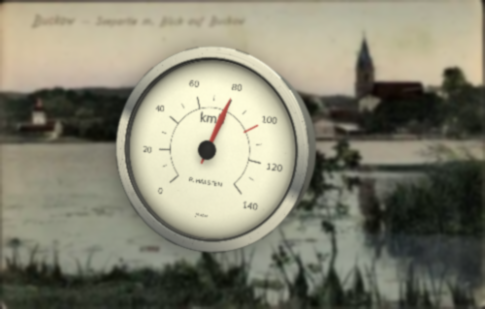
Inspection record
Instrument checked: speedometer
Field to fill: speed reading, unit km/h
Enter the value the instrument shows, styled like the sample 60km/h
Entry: 80km/h
